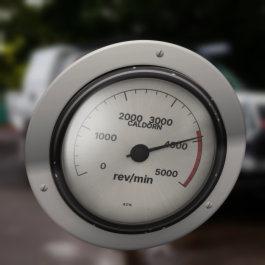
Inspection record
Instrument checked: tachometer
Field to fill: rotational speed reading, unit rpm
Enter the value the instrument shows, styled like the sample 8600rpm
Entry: 3900rpm
